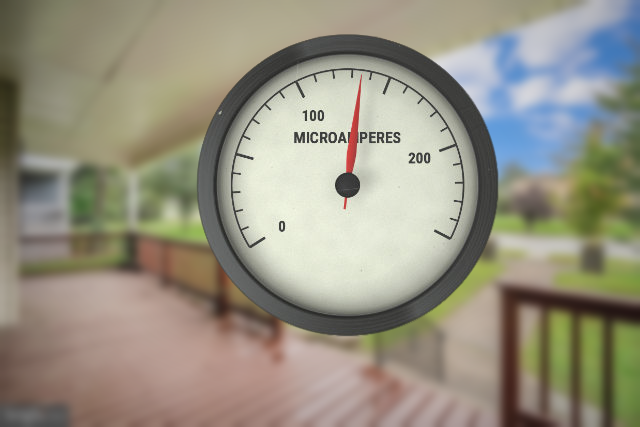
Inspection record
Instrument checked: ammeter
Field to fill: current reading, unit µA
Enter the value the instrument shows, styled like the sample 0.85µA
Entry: 135µA
